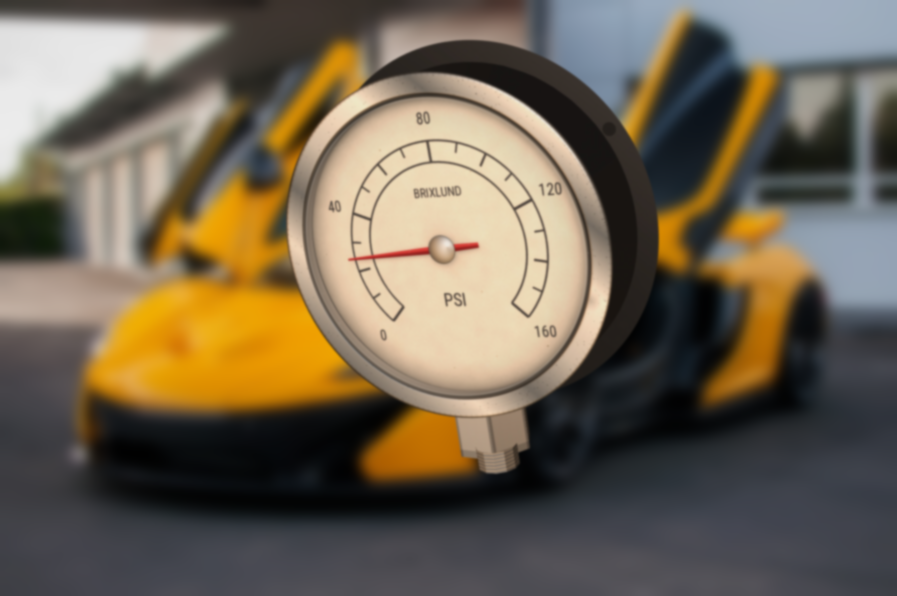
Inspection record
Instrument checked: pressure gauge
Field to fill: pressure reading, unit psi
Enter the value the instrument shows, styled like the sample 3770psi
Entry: 25psi
